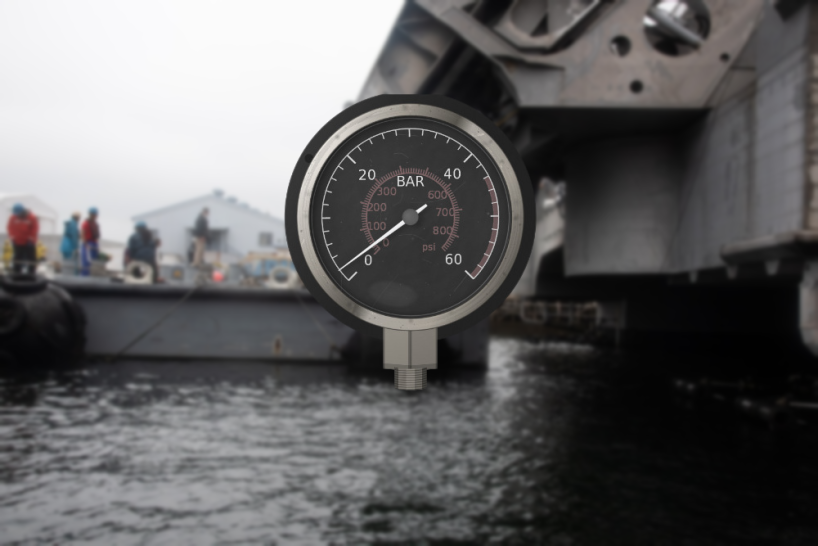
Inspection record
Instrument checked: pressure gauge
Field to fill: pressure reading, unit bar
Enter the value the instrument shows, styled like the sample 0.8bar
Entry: 2bar
